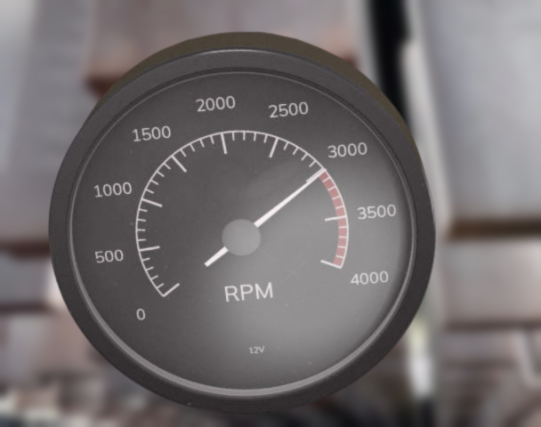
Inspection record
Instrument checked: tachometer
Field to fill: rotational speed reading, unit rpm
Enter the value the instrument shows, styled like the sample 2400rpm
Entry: 3000rpm
